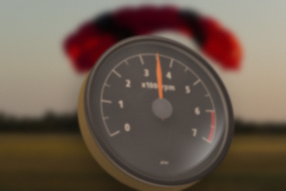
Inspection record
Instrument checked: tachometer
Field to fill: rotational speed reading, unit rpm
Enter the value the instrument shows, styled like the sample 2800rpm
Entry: 3500rpm
